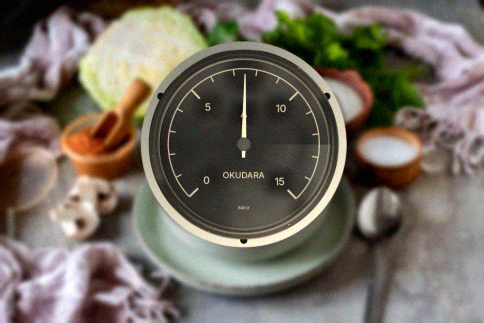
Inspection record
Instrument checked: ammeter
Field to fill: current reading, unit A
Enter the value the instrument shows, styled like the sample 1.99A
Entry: 7.5A
